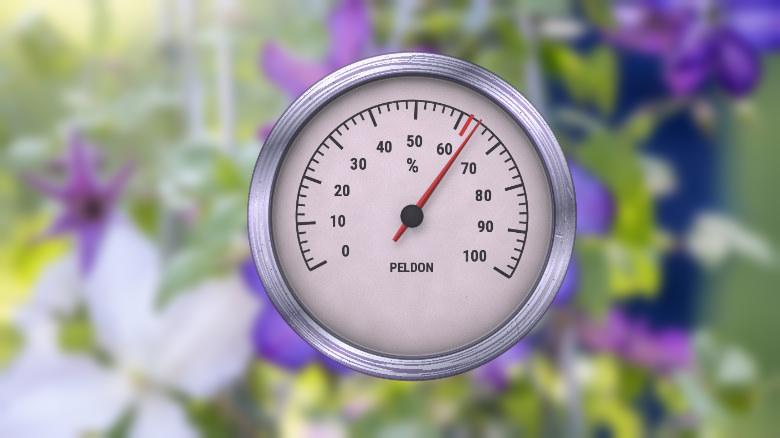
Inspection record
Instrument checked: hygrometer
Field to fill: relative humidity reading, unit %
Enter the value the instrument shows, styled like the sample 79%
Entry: 64%
